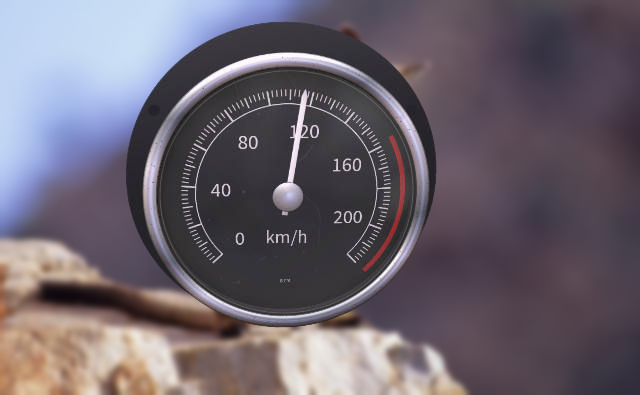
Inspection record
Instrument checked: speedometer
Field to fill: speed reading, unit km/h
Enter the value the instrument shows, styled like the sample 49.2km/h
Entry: 116km/h
